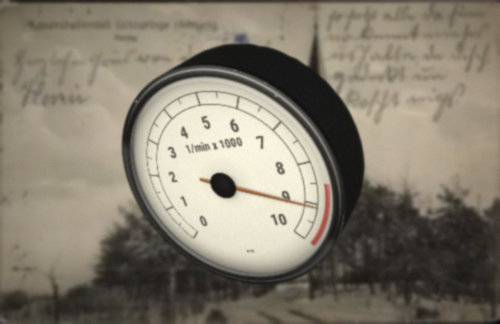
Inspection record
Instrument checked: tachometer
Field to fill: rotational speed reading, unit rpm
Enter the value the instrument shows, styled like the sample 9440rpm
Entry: 9000rpm
